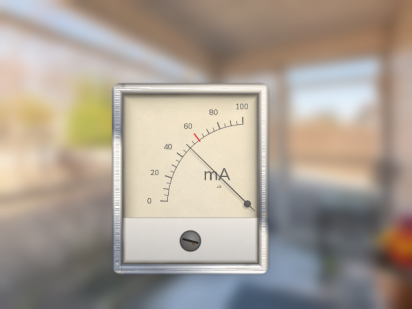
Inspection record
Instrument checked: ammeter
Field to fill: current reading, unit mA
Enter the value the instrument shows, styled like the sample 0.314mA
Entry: 50mA
